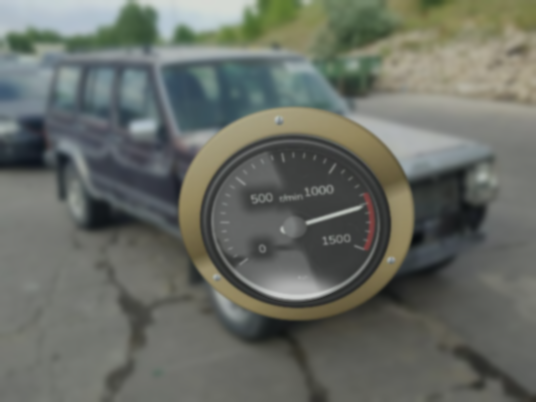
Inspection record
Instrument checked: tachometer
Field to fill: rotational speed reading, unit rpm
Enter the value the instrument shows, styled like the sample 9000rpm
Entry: 1250rpm
